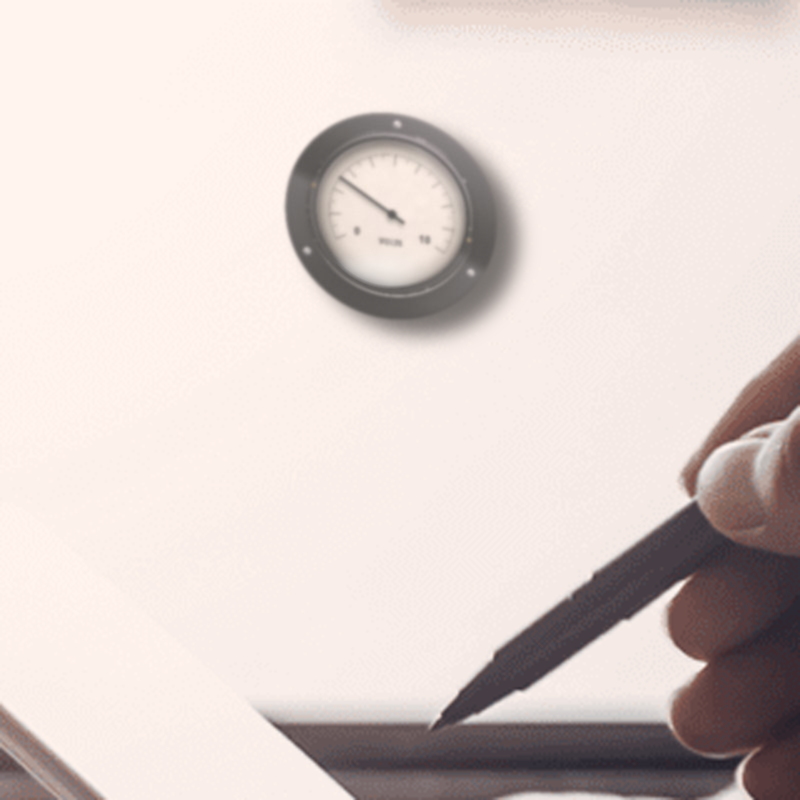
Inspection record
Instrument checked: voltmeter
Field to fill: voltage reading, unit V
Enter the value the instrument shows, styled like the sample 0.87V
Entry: 2.5V
